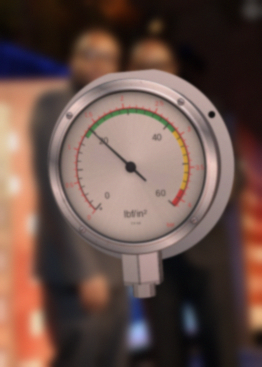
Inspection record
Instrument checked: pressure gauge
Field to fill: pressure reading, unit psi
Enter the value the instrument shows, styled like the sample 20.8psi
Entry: 20psi
